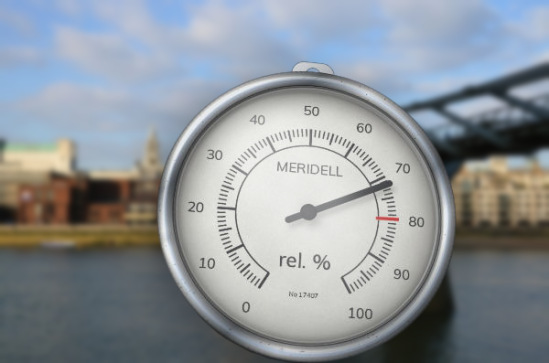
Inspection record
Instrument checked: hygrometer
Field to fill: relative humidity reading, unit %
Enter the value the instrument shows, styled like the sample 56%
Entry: 72%
